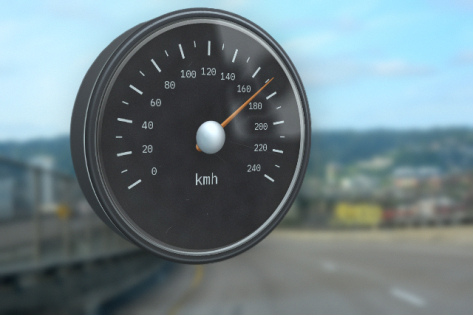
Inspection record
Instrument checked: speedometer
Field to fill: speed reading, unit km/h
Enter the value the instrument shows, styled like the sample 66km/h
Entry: 170km/h
